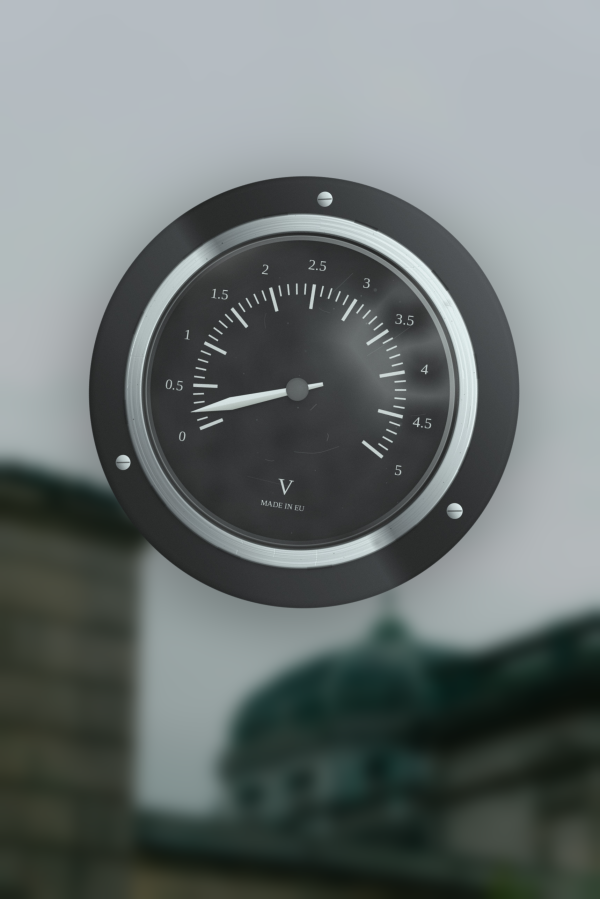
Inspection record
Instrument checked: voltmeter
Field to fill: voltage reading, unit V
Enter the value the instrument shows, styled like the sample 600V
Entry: 0.2V
